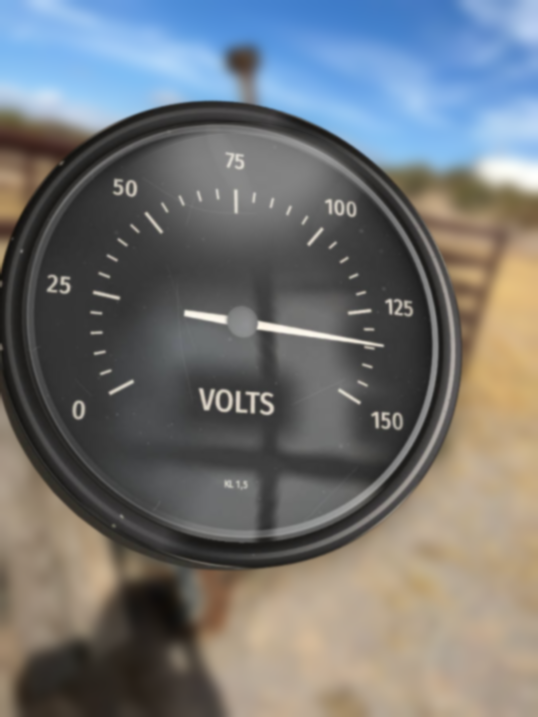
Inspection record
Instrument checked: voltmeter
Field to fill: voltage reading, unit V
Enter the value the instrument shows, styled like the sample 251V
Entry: 135V
